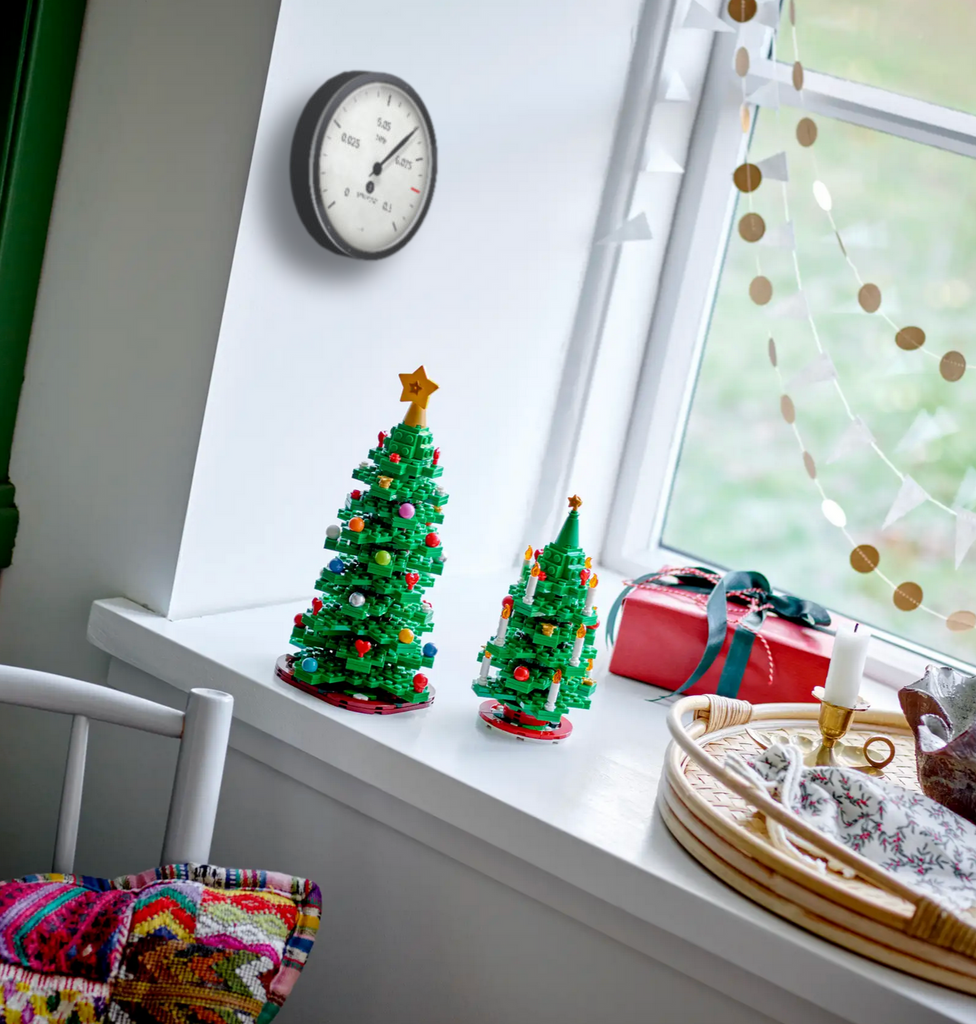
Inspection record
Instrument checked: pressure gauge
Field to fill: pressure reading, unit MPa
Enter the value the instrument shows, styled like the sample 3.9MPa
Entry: 0.065MPa
